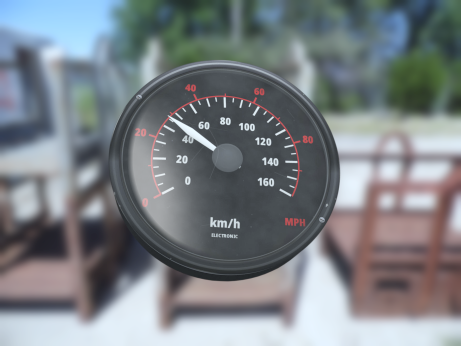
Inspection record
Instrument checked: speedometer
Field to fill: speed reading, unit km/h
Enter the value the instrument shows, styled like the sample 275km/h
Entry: 45km/h
